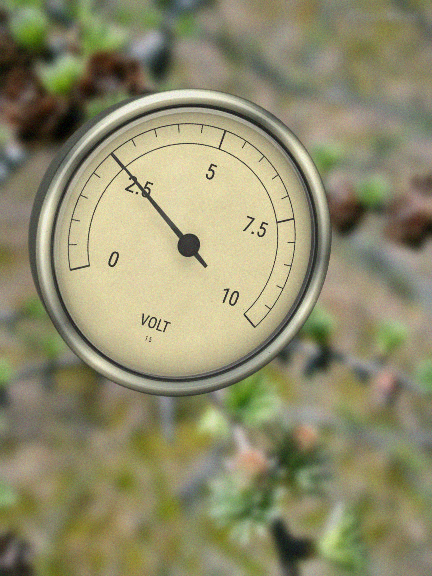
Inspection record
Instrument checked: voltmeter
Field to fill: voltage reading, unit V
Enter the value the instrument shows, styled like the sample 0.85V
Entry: 2.5V
